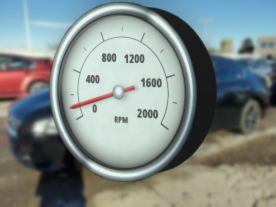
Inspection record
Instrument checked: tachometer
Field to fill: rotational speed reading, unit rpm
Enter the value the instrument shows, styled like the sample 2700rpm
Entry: 100rpm
